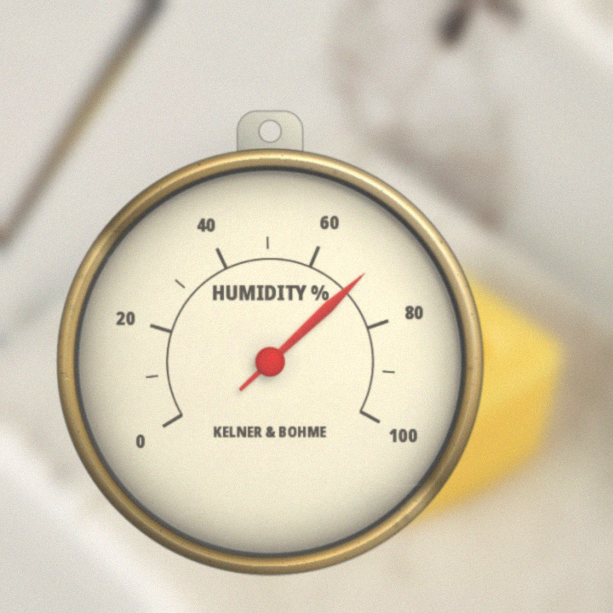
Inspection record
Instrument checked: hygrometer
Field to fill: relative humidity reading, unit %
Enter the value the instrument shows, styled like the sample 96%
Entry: 70%
